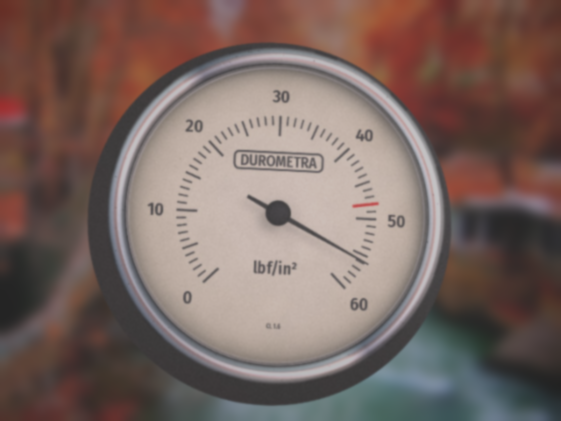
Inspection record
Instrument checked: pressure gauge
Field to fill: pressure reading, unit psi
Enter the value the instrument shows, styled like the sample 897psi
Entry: 56psi
